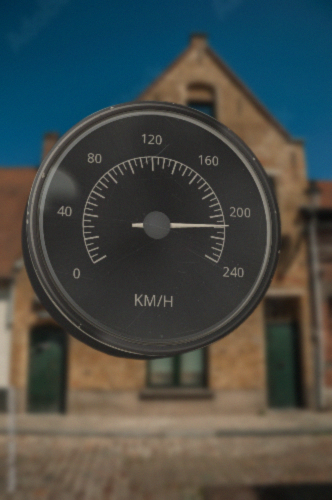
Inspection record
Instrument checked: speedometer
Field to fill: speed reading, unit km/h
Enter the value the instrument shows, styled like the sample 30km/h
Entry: 210km/h
